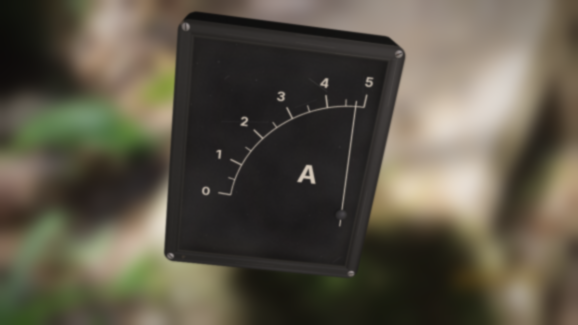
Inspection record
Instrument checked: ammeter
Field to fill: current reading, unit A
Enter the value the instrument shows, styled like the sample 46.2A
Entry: 4.75A
